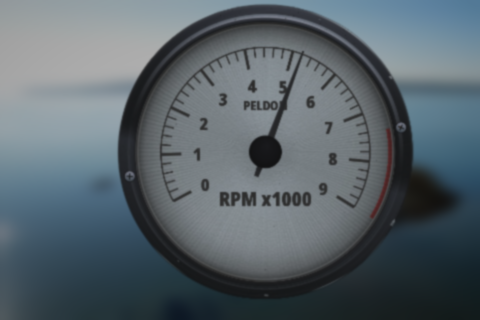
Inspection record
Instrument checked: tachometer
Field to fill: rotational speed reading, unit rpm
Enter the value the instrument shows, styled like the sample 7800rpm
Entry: 5200rpm
